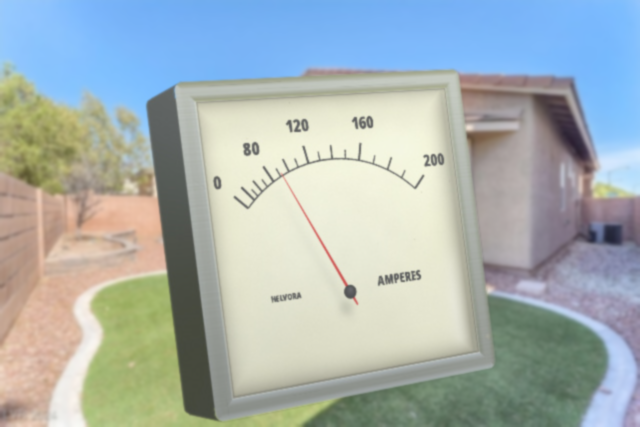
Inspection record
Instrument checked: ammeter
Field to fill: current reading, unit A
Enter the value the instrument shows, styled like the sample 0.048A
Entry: 90A
